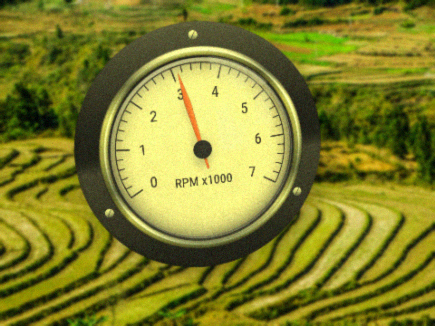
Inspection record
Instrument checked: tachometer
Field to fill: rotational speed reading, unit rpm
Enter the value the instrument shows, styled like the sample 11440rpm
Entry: 3100rpm
